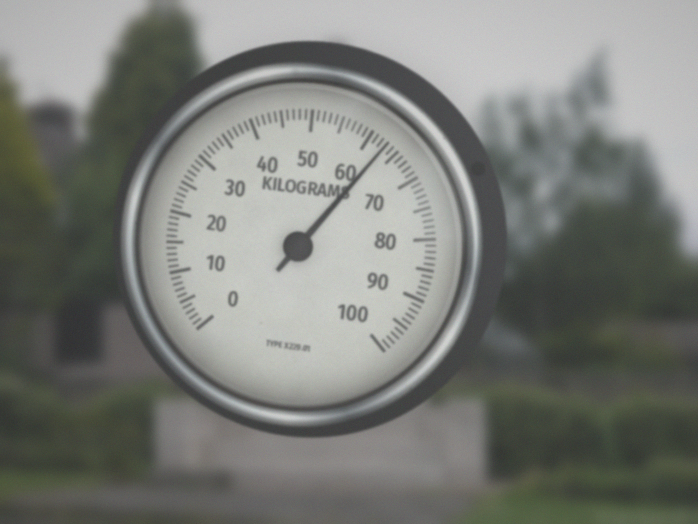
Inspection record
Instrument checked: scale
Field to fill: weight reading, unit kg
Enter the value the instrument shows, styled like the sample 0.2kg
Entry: 63kg
